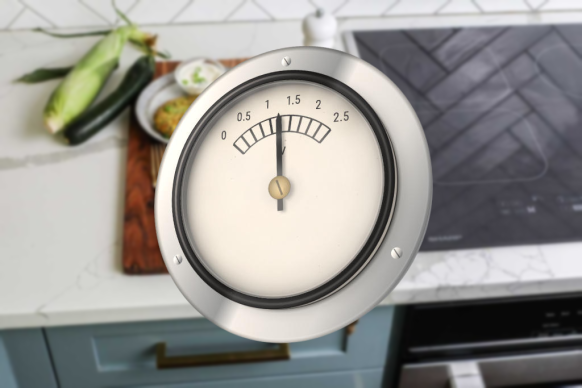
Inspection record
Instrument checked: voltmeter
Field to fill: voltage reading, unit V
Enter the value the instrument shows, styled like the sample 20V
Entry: 1.25V
